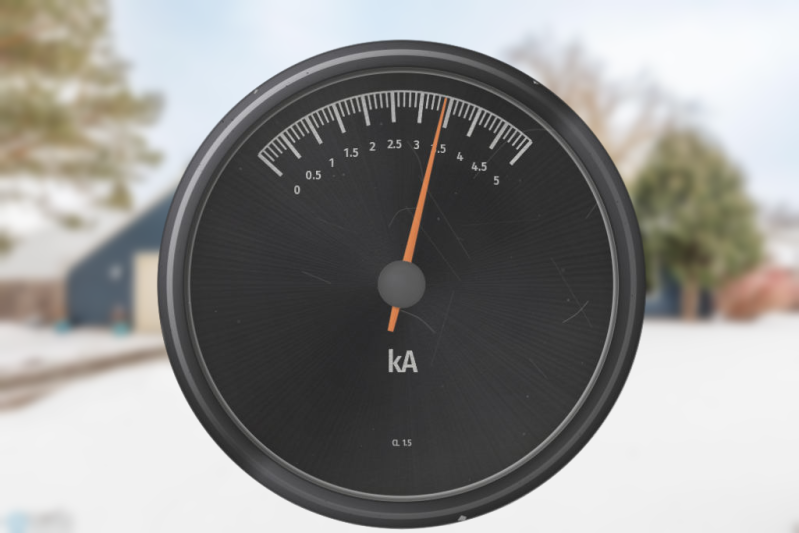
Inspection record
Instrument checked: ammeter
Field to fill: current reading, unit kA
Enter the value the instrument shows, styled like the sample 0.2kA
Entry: 3.4kA
